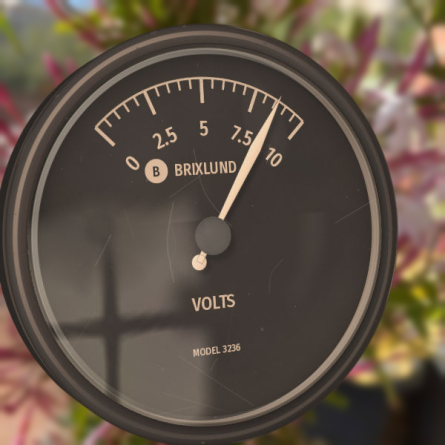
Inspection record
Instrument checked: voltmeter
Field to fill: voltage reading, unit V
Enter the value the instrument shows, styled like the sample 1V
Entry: 8.5V
